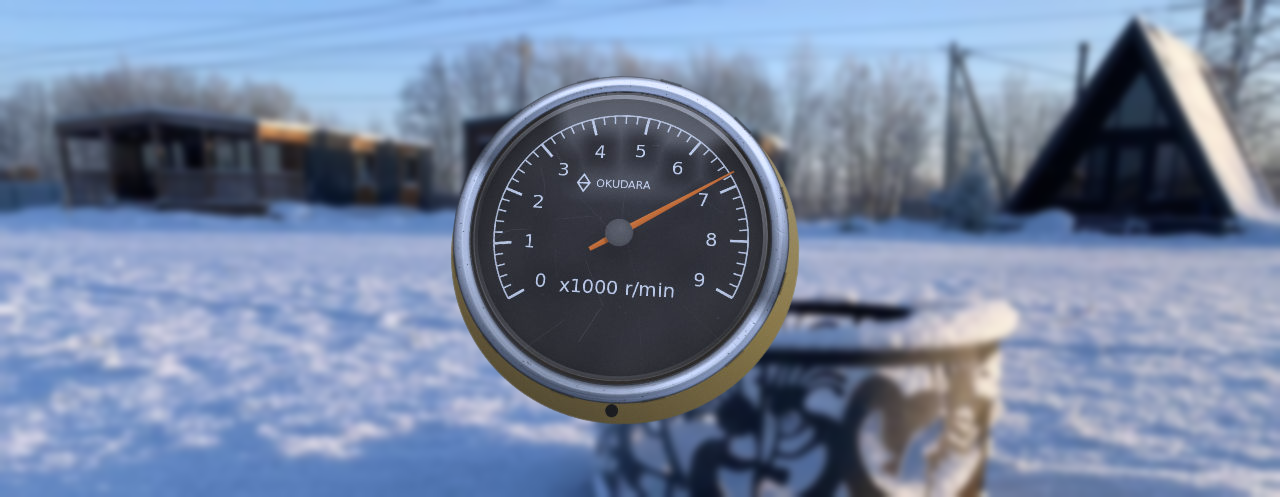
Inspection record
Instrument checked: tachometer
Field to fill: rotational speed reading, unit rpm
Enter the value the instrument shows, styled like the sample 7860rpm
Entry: 6800rpm
